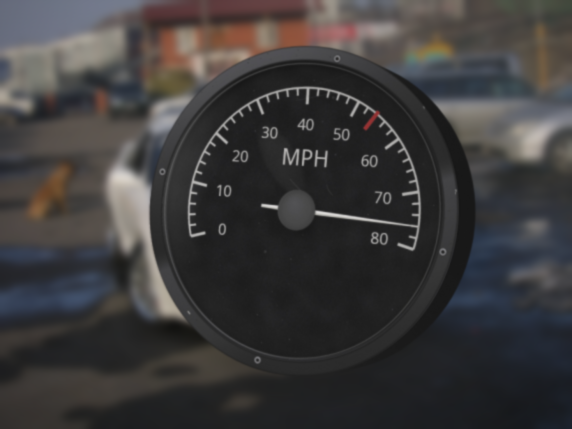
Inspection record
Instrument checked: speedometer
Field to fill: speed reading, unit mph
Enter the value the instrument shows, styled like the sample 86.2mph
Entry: 76mph
